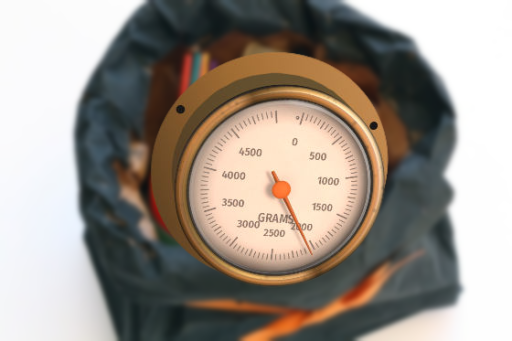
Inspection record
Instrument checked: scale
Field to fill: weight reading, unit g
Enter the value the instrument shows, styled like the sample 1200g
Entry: 2050g
